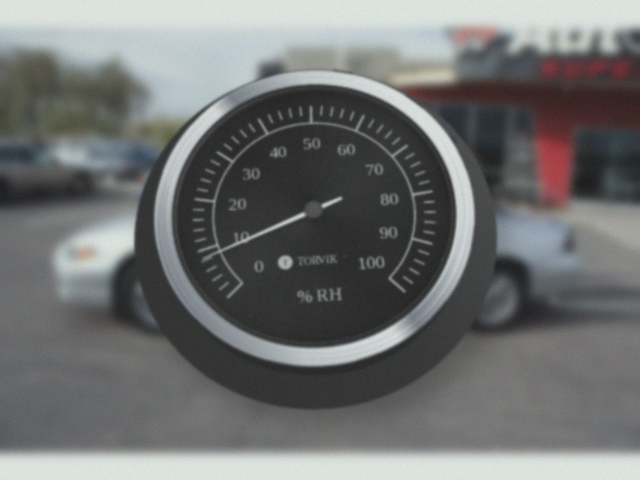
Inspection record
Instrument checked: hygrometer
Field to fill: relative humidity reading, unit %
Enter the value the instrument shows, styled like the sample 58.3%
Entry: 8%
